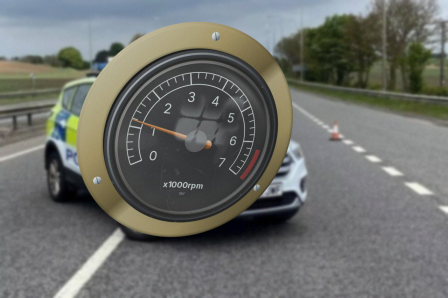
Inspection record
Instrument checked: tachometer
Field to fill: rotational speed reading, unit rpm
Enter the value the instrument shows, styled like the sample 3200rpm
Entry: 1200rpm
